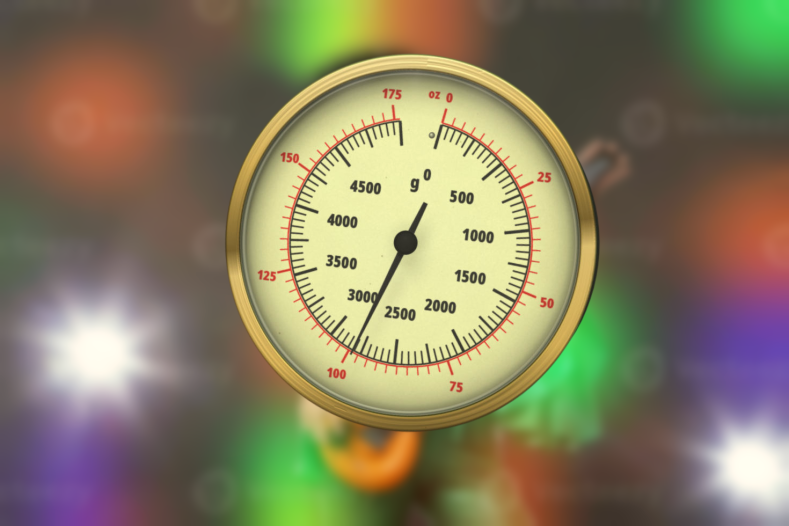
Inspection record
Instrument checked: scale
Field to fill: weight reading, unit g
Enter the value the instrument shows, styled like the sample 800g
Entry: 2800g
